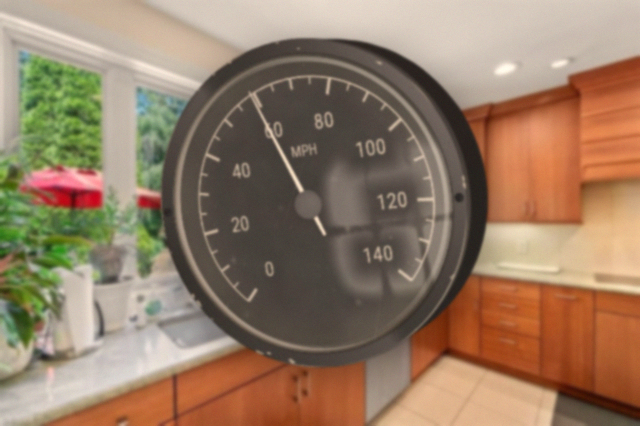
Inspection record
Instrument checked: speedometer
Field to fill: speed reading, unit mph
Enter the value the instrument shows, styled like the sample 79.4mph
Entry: 60mph
